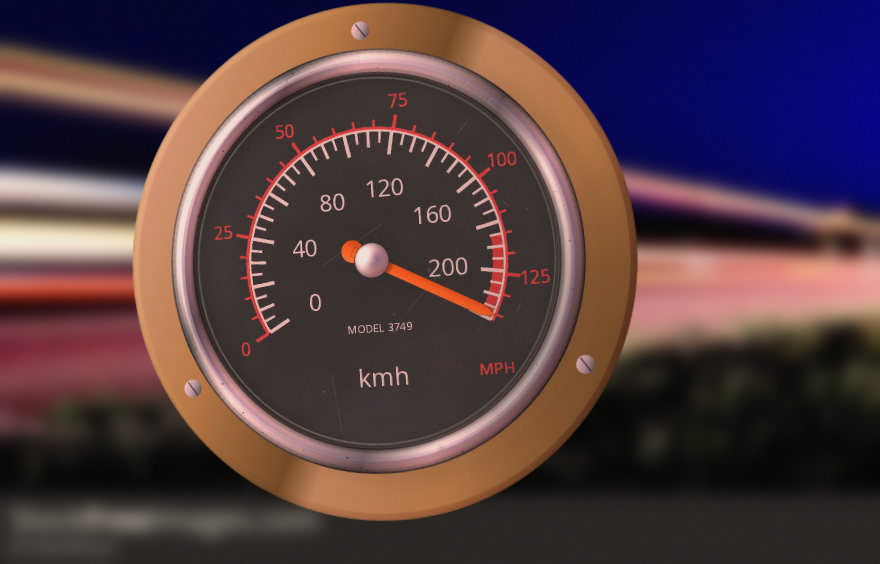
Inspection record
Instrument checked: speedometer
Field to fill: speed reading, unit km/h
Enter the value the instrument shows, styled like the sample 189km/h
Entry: 217.5km/h
